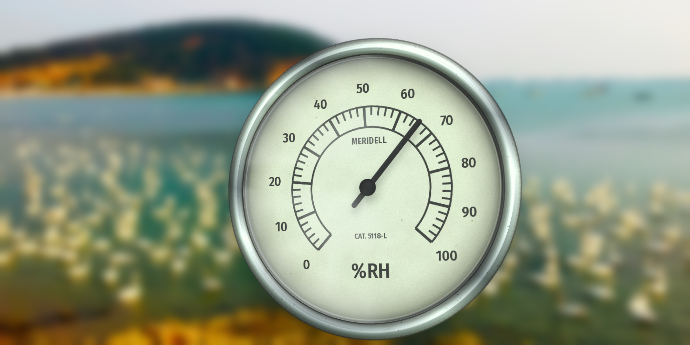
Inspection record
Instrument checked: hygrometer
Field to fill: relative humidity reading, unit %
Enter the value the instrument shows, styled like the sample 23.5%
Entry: 66%
